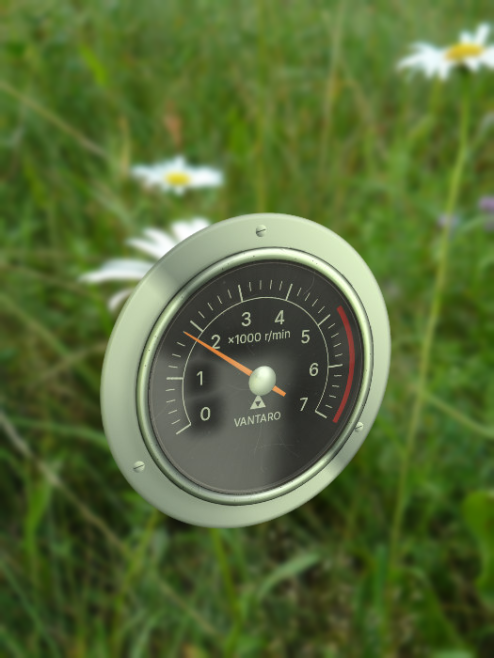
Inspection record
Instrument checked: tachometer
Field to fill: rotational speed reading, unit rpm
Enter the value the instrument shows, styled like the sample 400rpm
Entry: 1800rpm
